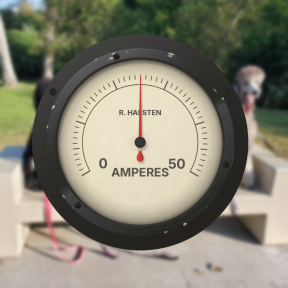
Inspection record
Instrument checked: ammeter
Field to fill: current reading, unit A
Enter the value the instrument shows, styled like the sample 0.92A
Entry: 25A
